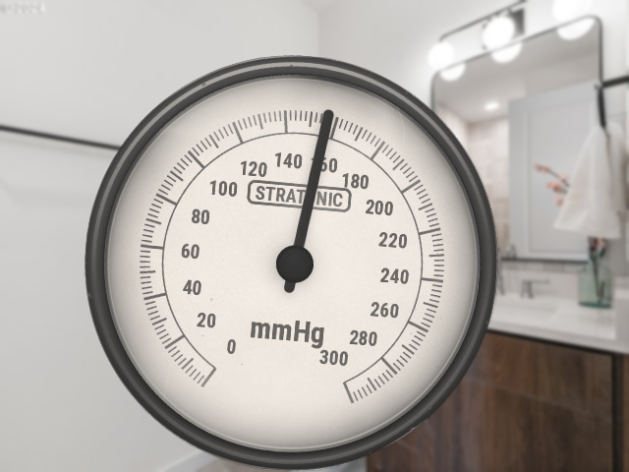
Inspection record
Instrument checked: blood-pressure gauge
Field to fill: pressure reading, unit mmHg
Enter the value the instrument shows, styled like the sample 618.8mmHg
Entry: 156mmHg
